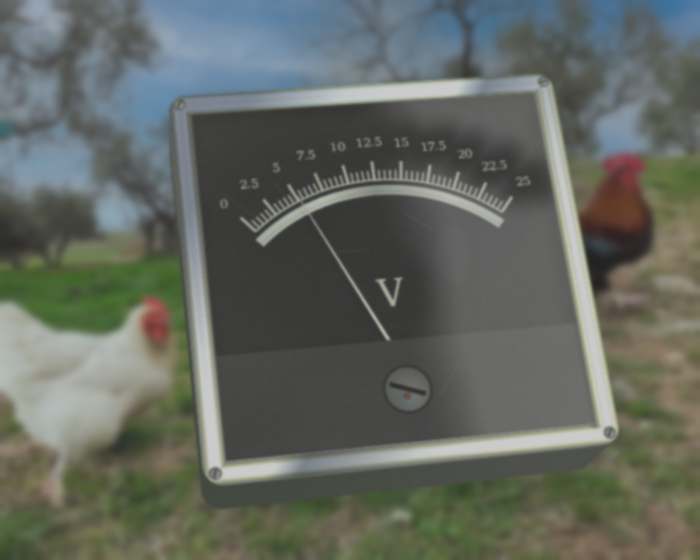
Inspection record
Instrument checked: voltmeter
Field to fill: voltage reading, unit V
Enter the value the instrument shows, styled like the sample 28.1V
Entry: 5V
